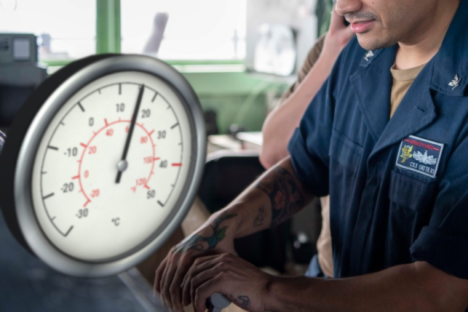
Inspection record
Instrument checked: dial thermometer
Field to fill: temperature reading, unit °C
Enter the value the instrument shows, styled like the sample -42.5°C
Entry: 15°C
